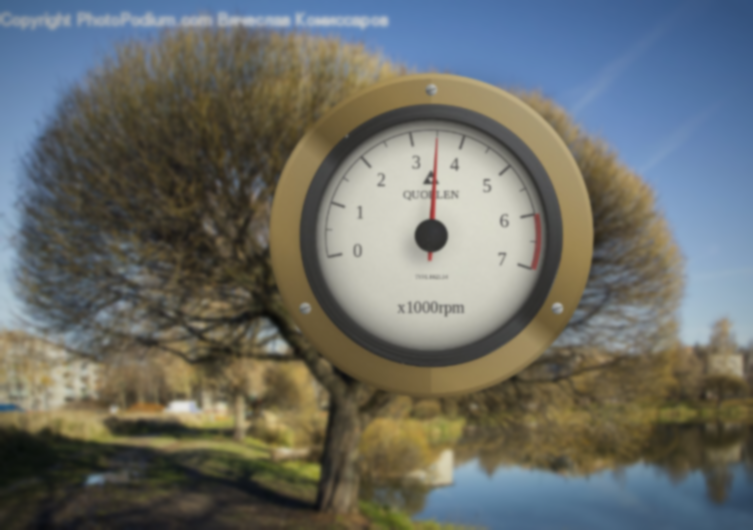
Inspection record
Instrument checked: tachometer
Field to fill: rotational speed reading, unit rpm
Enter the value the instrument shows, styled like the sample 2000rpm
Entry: 3500rpm
